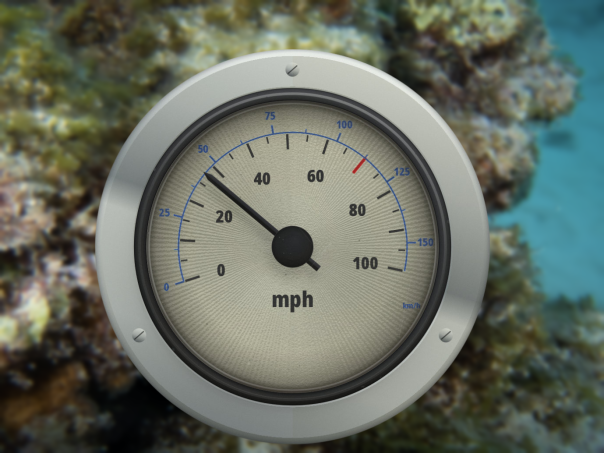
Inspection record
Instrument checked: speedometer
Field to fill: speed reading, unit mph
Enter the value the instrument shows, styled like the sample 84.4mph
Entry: 27.5mph
